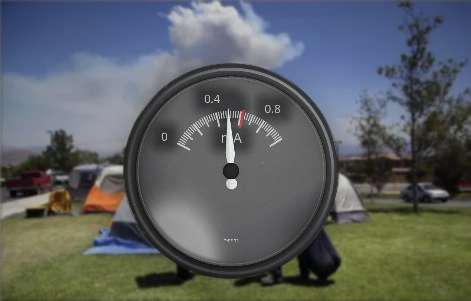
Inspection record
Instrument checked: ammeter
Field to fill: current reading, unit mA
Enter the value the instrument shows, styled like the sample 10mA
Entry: 0.5mA
